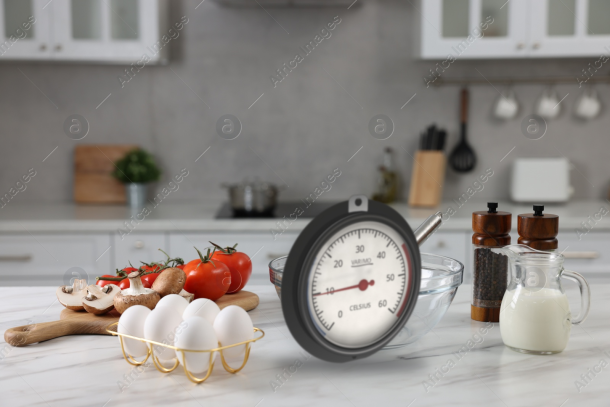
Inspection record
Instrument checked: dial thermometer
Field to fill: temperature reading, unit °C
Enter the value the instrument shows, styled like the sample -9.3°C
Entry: 10°C
